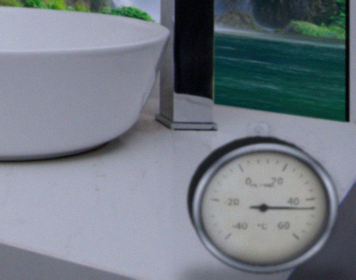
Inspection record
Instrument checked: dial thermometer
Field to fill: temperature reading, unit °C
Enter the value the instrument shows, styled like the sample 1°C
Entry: 44°C
